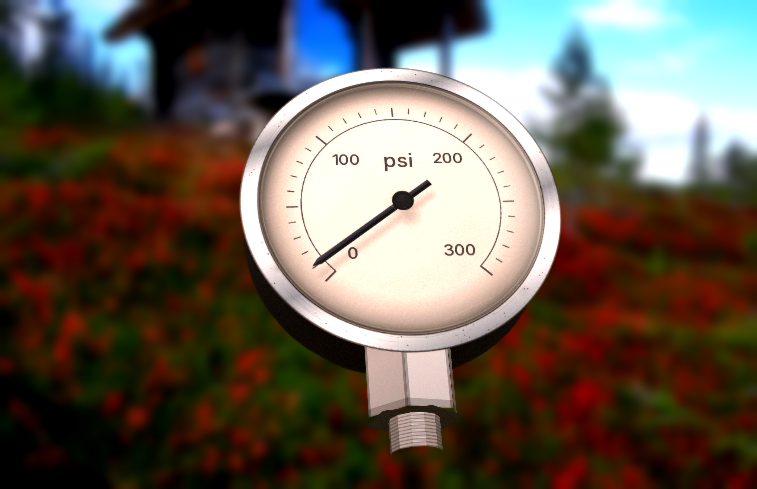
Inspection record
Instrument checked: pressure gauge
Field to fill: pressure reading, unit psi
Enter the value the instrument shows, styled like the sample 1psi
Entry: 10psi
